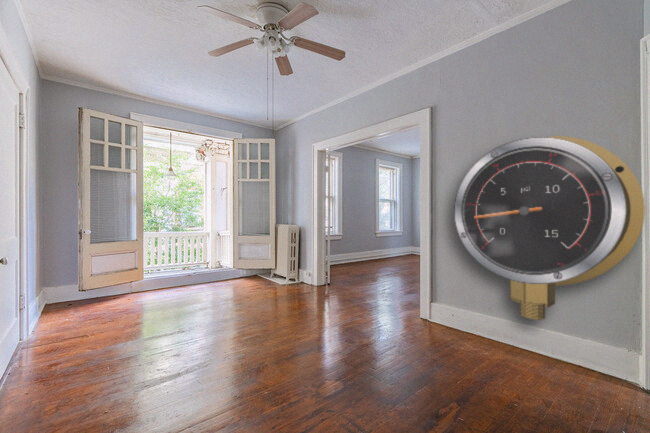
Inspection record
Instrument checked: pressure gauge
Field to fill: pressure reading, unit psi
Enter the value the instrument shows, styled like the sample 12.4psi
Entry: 2psi
